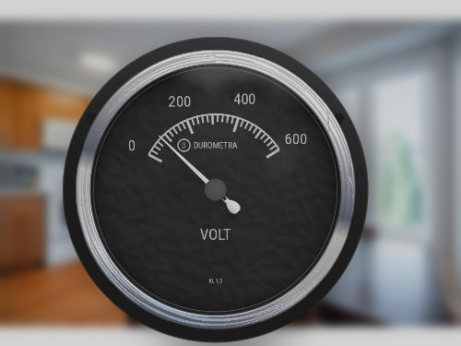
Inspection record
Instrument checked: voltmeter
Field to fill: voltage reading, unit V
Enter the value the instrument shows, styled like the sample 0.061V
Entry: 80V
